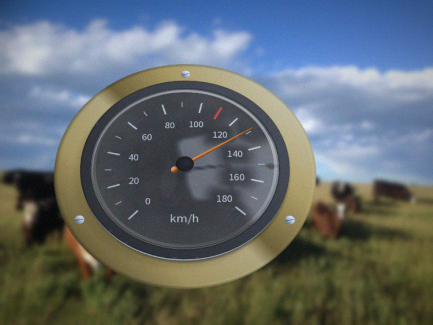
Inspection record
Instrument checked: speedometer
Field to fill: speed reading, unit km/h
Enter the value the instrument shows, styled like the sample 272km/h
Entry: 130km/h
